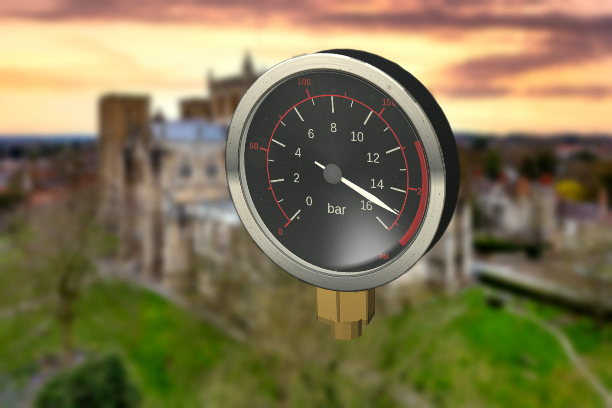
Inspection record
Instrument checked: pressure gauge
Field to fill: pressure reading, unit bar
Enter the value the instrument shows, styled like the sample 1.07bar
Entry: 15bar
